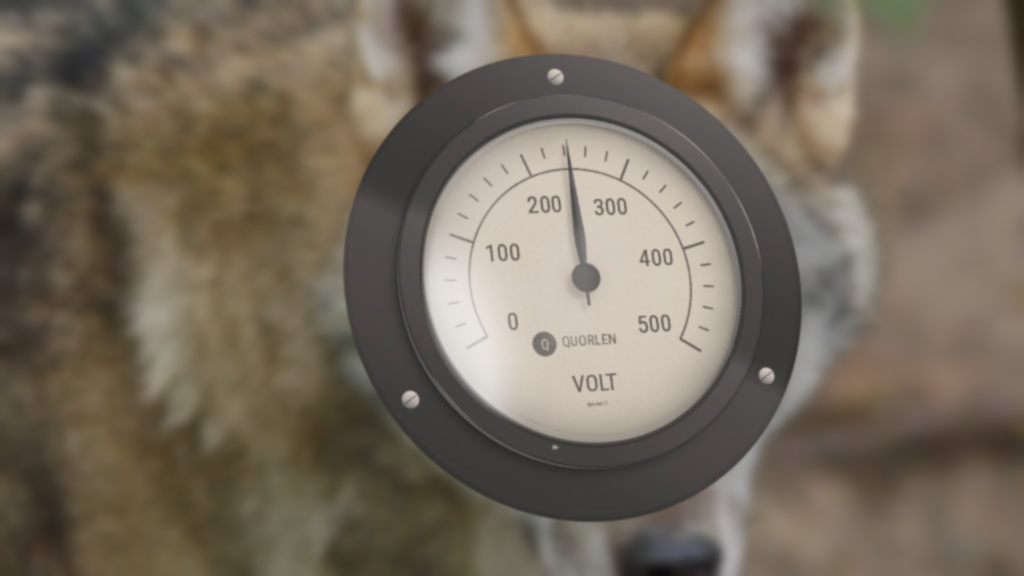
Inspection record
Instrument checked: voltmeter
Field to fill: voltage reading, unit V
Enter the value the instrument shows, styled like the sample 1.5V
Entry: 240V
